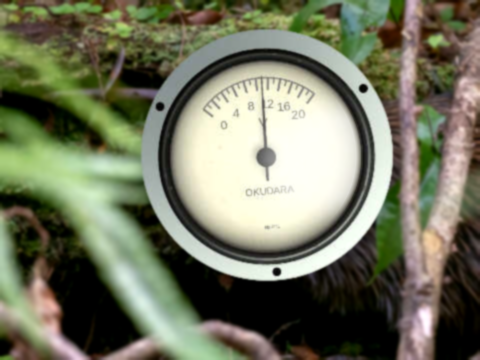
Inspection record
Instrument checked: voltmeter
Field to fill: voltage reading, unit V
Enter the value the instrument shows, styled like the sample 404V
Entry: 11V
